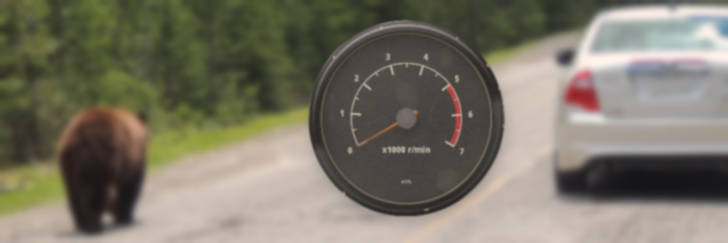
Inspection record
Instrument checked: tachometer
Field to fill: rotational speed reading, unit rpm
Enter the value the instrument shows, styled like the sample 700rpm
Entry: 0rpm
